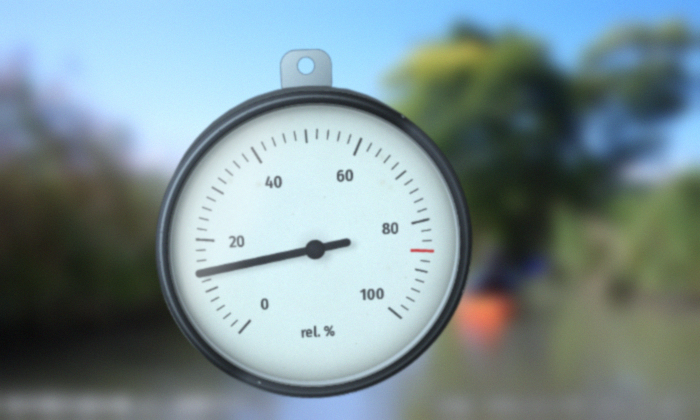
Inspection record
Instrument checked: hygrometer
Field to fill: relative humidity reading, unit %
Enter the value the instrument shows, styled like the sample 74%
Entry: 14%
